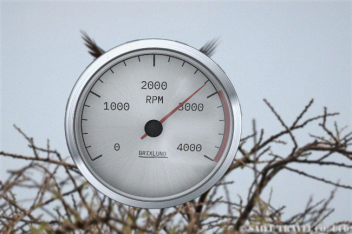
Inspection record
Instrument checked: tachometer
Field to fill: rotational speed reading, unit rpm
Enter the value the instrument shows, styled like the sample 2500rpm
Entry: 2800rpm
